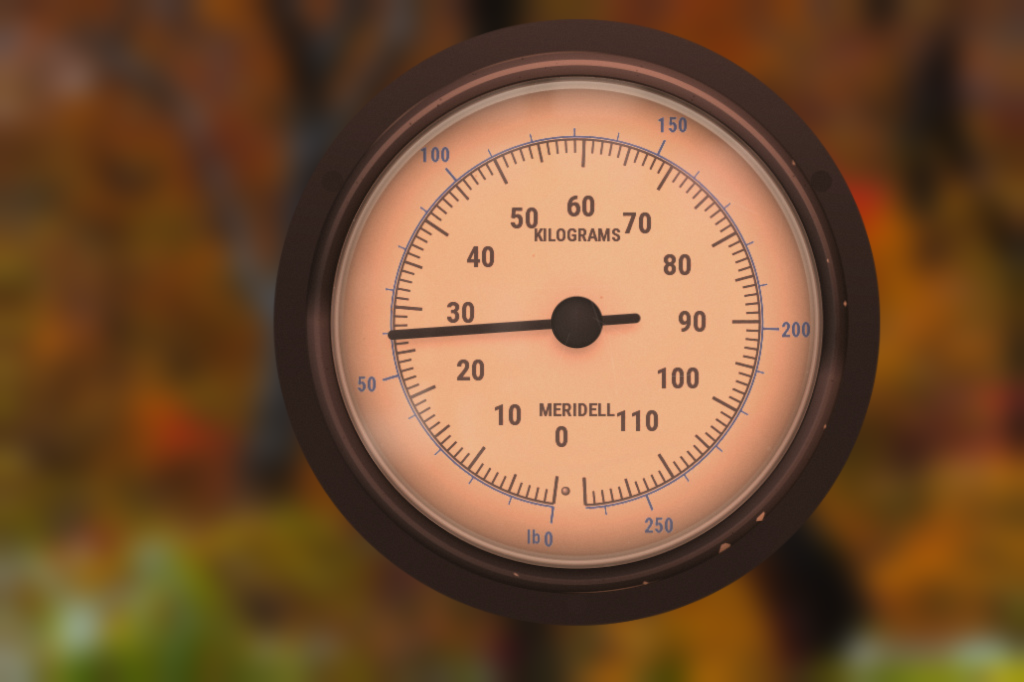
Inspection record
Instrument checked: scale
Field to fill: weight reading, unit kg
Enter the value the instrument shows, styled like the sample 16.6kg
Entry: 27kg
